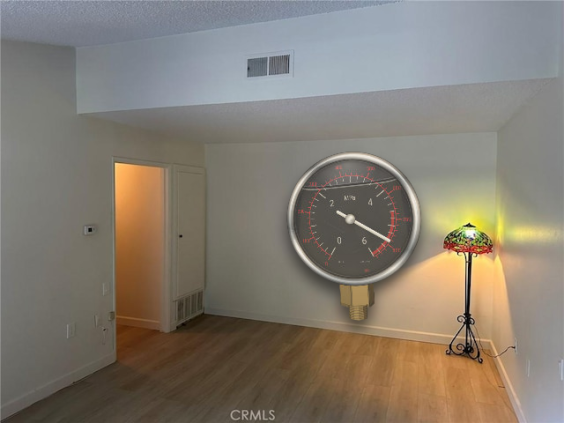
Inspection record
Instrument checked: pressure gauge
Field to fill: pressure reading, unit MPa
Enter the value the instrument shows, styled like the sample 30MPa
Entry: 5.4MPa
